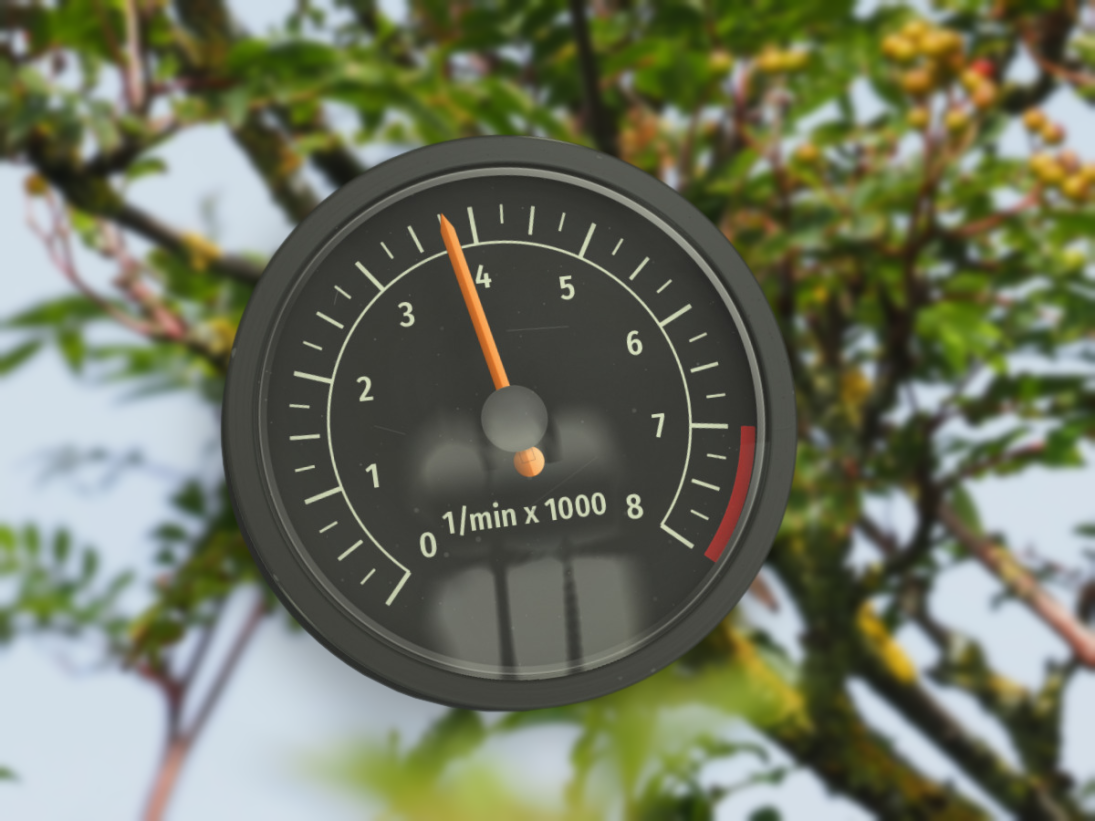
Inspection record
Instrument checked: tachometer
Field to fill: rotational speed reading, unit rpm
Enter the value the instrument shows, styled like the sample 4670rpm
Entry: 3750rpm
